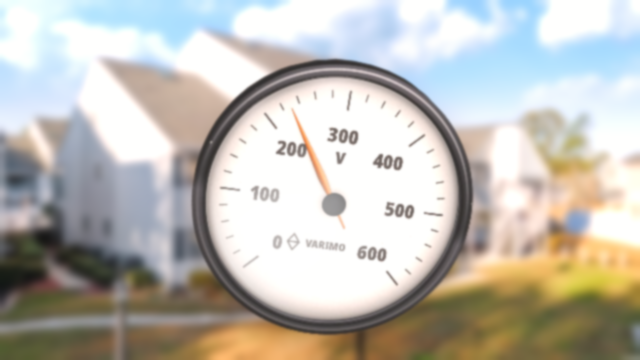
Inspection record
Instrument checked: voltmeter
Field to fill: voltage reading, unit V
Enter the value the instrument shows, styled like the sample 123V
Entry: 230V
